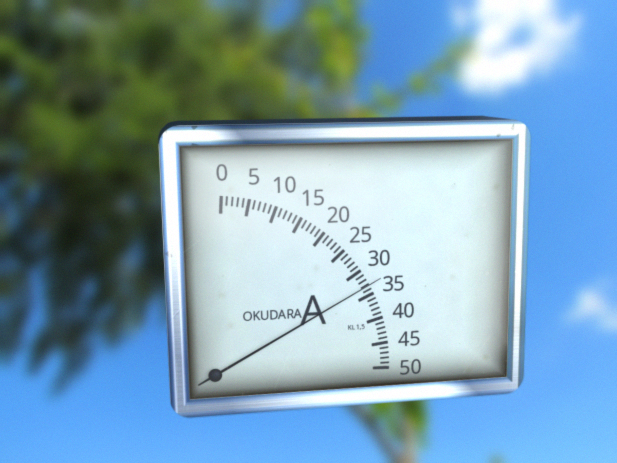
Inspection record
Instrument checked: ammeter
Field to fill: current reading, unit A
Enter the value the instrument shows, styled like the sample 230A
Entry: 33A
